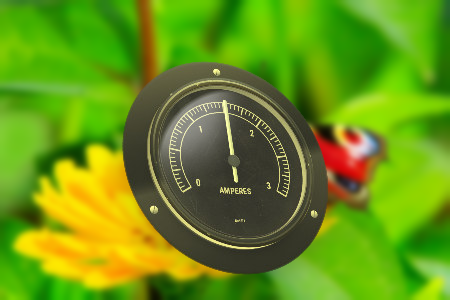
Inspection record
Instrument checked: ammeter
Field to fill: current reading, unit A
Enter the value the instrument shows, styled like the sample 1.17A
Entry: 1.5A
